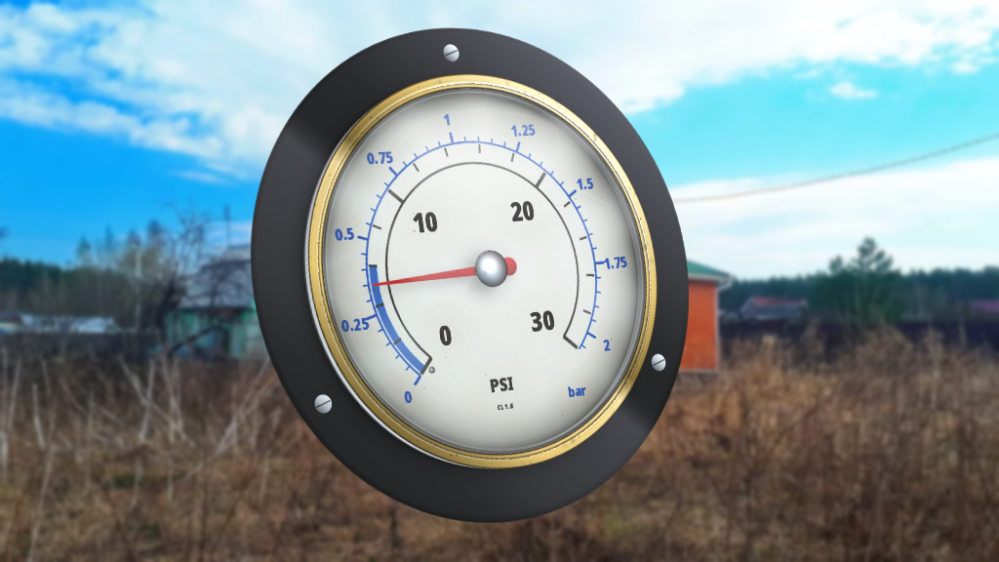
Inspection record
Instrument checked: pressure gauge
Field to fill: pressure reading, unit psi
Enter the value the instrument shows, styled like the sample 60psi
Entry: 5psi
